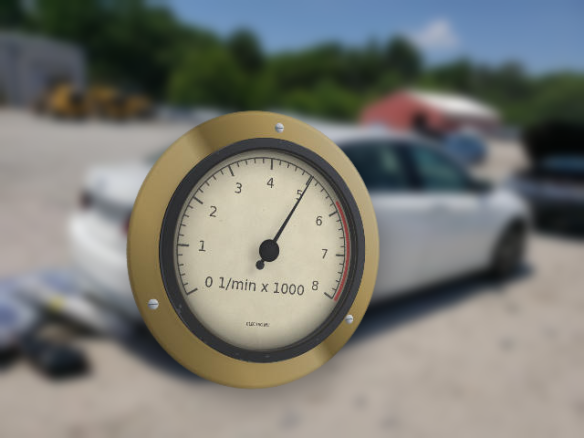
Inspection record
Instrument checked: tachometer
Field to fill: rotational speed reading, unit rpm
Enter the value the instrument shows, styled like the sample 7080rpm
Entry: 5000rpm
